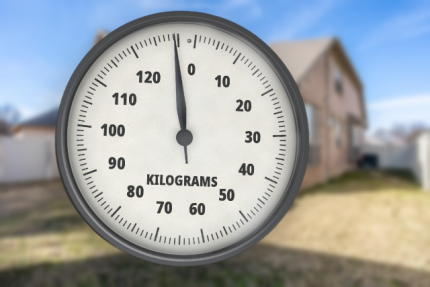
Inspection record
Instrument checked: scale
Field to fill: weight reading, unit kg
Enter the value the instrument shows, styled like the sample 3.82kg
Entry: 129kg
